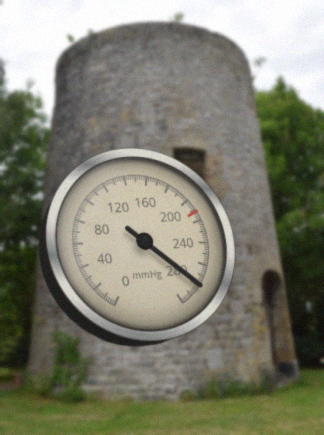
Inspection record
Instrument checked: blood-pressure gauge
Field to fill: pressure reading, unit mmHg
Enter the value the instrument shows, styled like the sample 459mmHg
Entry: 280mmHg
